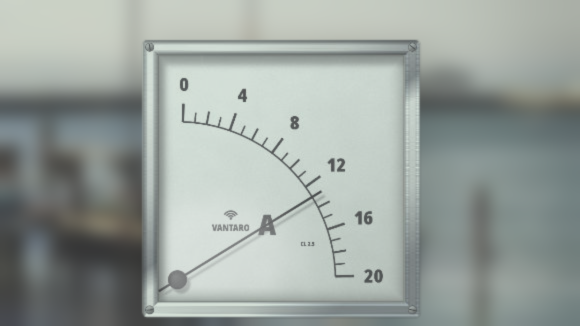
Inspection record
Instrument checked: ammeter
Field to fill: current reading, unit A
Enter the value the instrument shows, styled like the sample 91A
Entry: 13A
